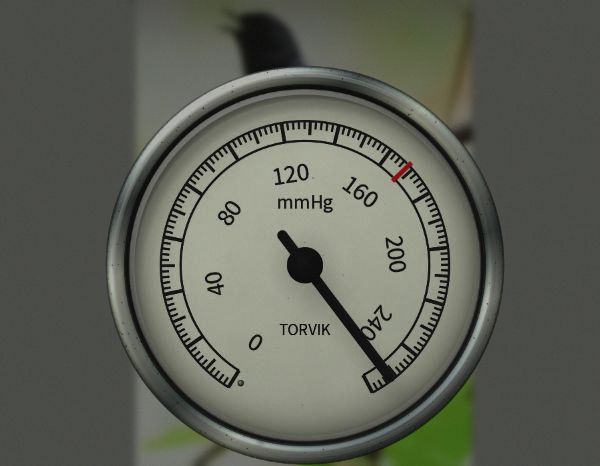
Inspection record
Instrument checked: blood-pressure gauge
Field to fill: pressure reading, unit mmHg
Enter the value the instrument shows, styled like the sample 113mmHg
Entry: 252mmHg
